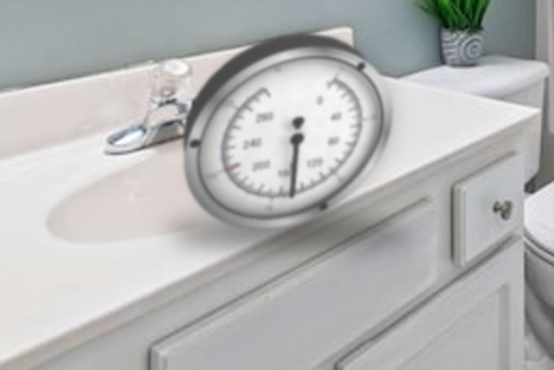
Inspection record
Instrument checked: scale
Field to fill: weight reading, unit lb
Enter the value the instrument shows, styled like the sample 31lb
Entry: 150lb
